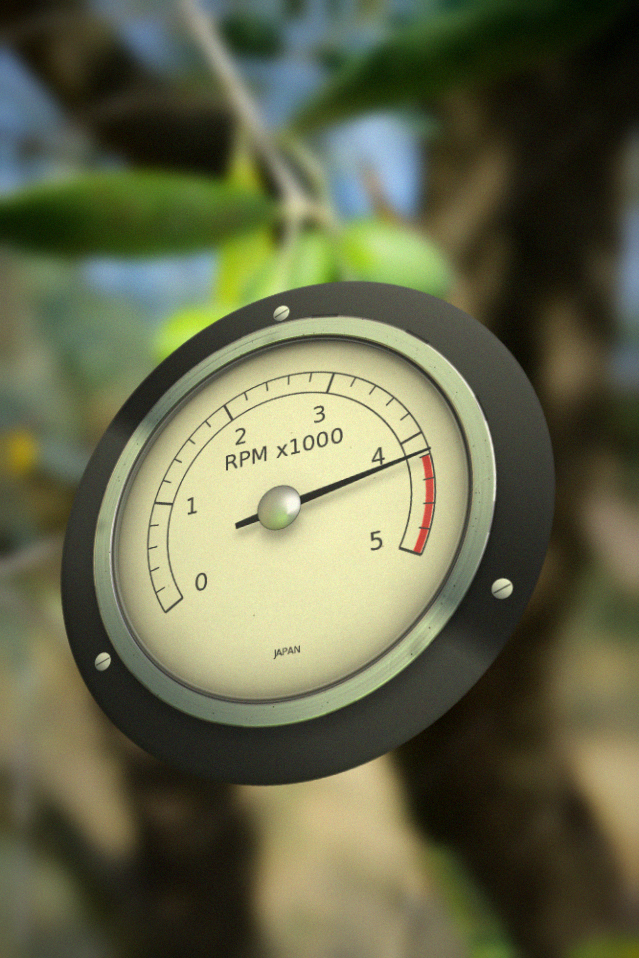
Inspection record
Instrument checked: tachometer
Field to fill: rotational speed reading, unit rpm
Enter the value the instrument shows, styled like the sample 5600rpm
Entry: 4200rpm
